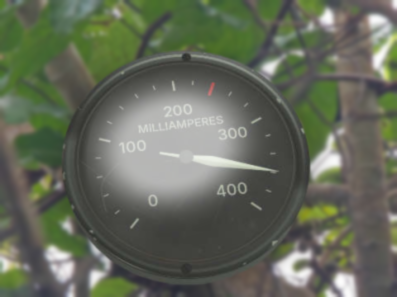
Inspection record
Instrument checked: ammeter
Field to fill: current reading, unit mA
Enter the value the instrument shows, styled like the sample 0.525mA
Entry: 360mA
